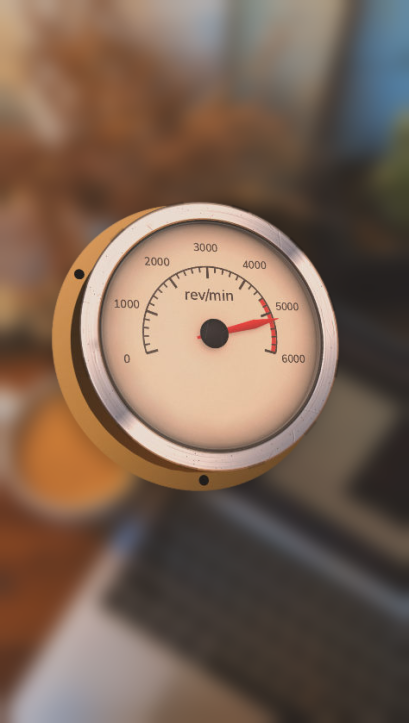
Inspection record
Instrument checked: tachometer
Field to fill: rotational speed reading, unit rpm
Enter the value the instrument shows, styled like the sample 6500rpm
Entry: 5200rpm
